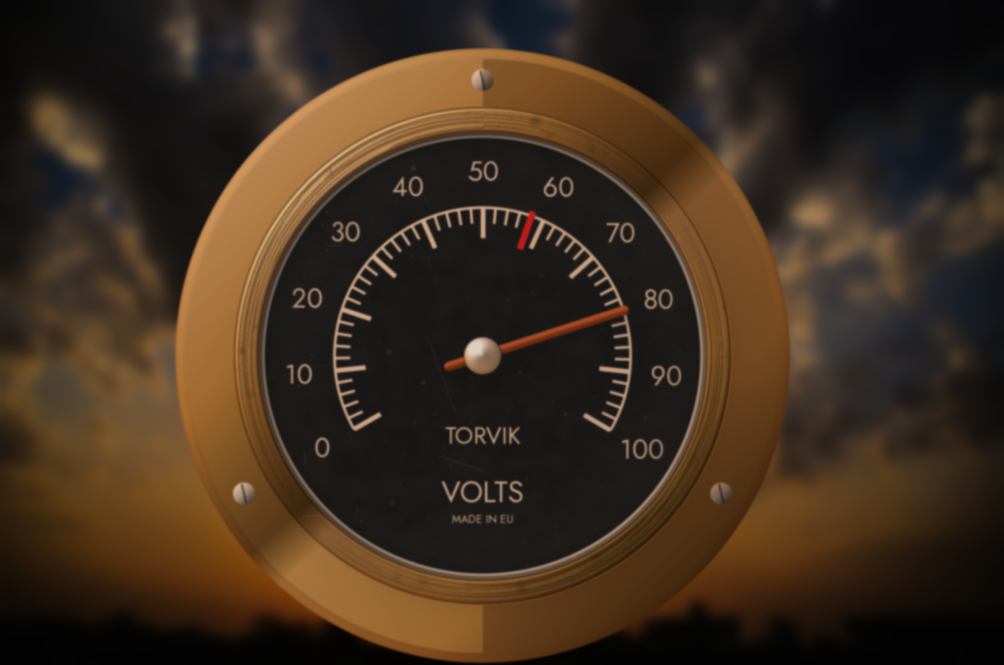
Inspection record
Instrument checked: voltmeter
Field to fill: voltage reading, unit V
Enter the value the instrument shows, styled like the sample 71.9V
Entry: 80V
